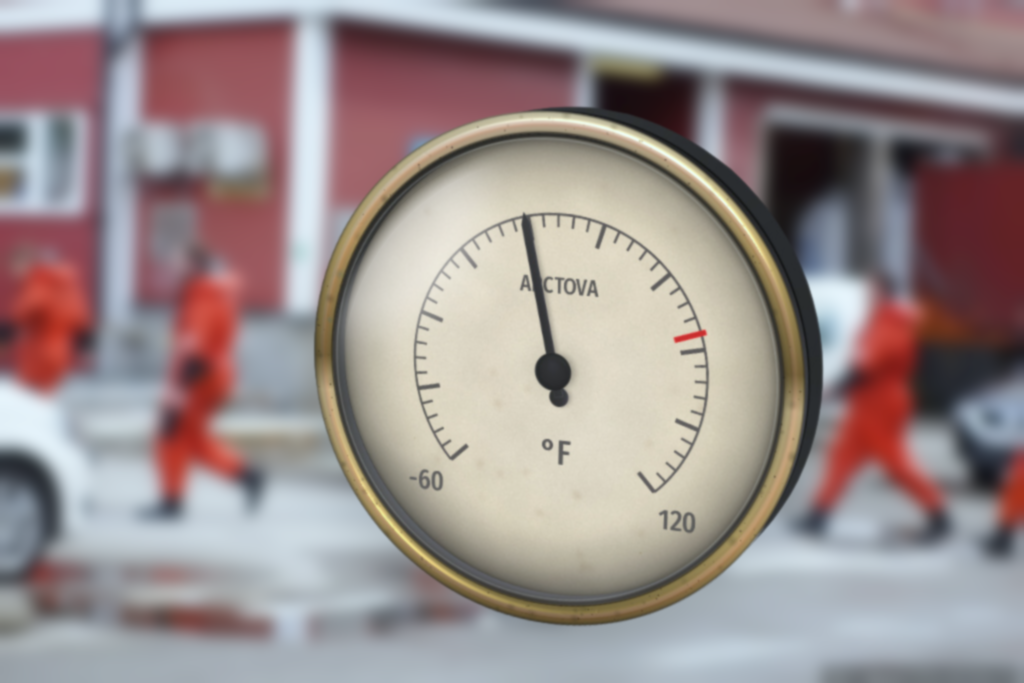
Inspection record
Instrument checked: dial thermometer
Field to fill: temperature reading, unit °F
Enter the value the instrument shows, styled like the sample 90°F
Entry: 20°F
